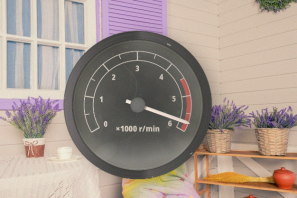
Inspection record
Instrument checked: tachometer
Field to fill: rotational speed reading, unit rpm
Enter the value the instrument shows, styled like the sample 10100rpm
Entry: 5750rpm
